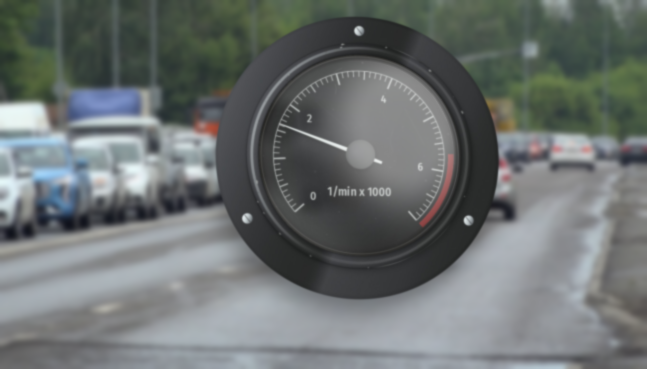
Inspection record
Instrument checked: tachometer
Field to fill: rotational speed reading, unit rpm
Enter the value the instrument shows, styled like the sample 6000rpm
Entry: 1600rpm
